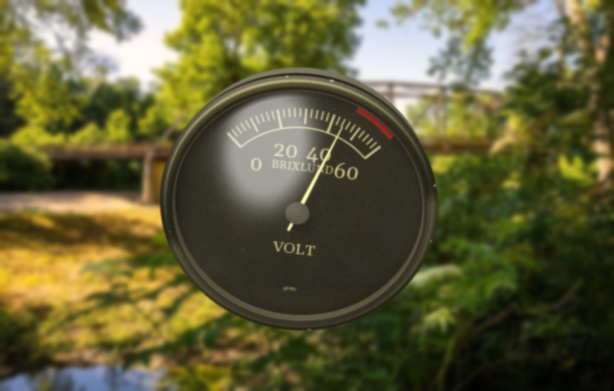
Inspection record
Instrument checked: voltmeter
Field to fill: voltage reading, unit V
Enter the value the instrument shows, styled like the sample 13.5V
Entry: 44V
